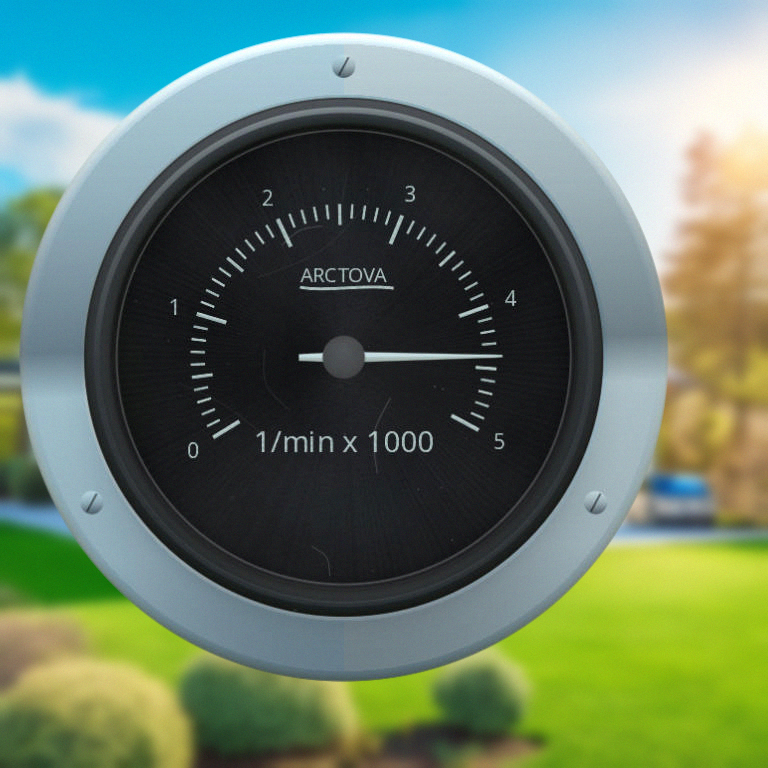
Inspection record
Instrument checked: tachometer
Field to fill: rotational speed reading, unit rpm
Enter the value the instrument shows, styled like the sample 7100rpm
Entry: 4400rpm
